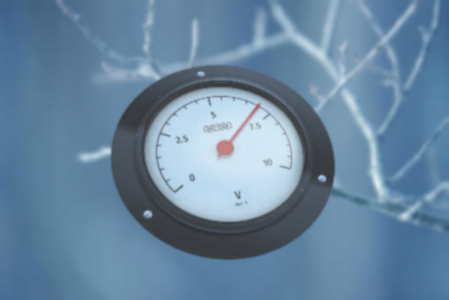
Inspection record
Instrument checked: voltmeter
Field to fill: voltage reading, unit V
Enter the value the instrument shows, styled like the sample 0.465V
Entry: 7V
